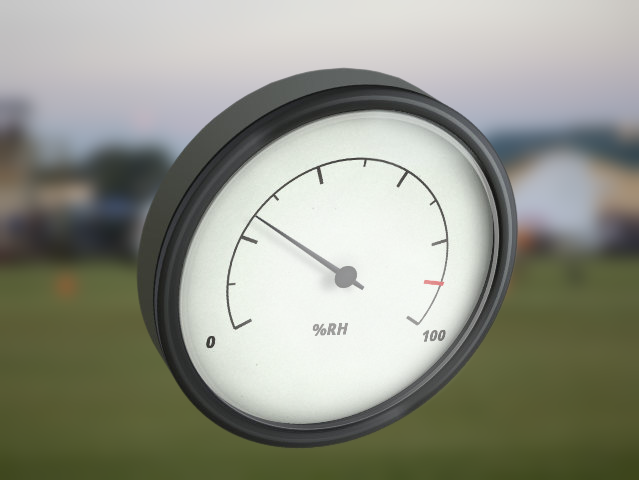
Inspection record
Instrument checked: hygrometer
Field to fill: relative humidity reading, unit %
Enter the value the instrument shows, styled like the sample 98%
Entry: 25%
